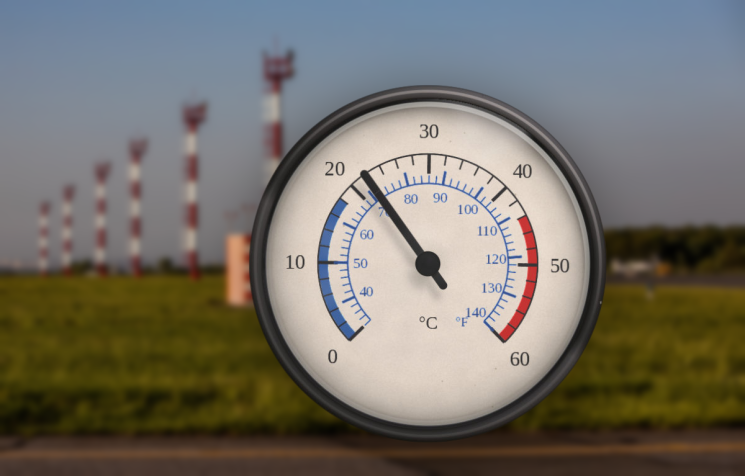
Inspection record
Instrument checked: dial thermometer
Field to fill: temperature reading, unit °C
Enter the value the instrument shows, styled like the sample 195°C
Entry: 22°C
